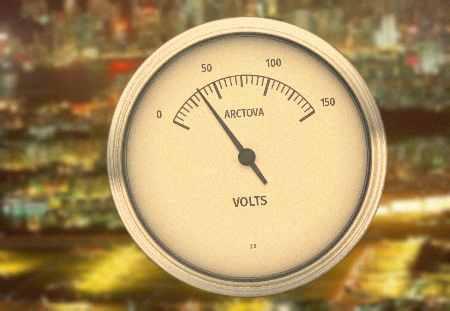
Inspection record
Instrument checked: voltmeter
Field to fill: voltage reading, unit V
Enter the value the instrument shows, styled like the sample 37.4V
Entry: 35V
